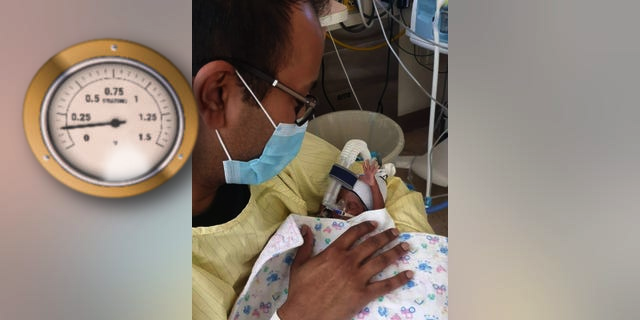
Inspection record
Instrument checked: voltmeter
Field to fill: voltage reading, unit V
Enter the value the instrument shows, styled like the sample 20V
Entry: 0.15V
